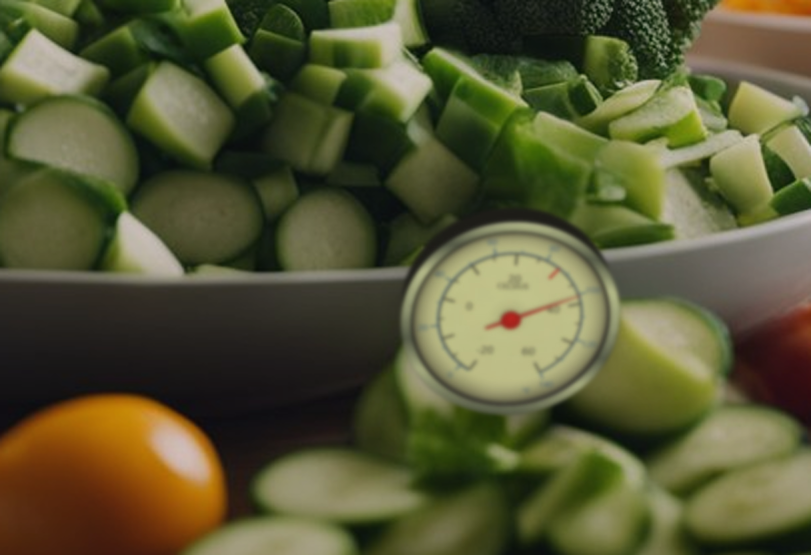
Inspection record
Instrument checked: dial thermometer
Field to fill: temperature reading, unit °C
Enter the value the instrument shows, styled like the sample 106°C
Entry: 37.5°C
